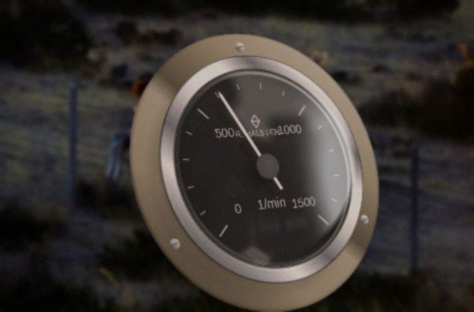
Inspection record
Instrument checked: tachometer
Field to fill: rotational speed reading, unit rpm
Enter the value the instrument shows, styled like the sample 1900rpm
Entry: 600rpm
